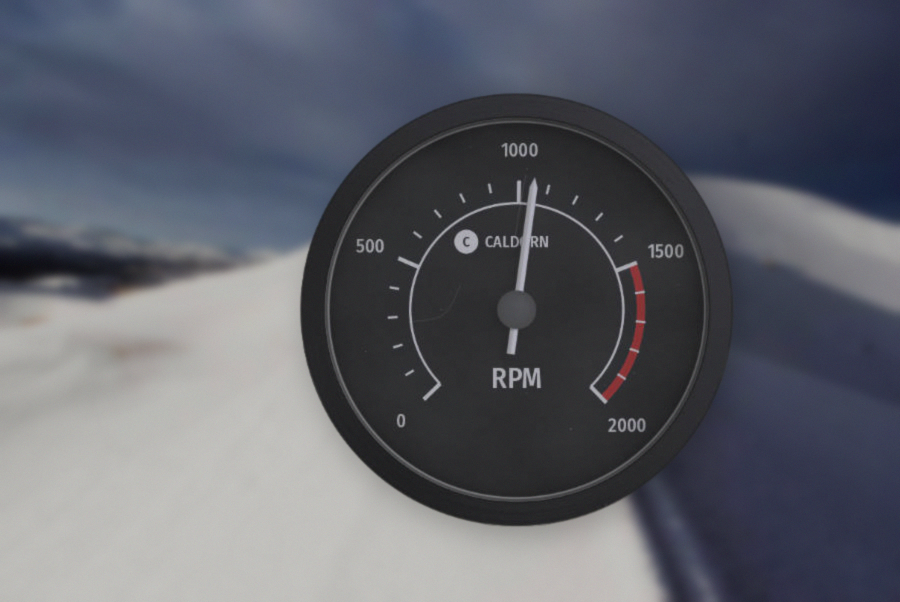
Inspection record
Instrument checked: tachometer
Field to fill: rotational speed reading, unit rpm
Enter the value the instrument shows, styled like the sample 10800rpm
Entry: 1050rpm
